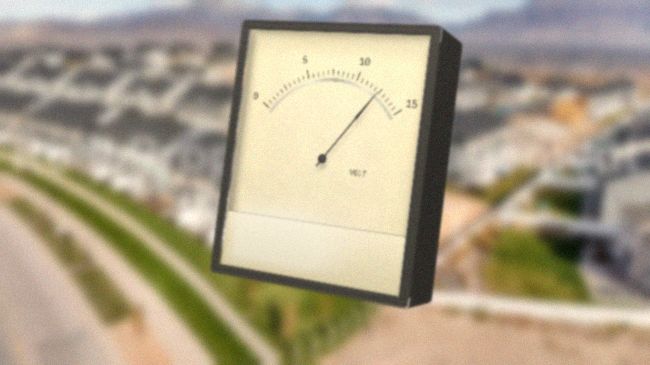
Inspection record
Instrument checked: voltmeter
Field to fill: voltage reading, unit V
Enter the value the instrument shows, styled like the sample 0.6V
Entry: 12.5V
